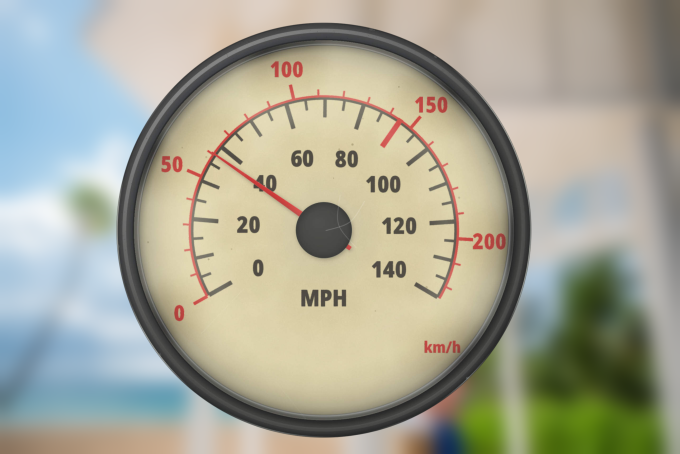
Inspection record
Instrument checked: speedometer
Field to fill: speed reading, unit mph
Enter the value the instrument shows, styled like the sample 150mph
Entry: 37.5mph
